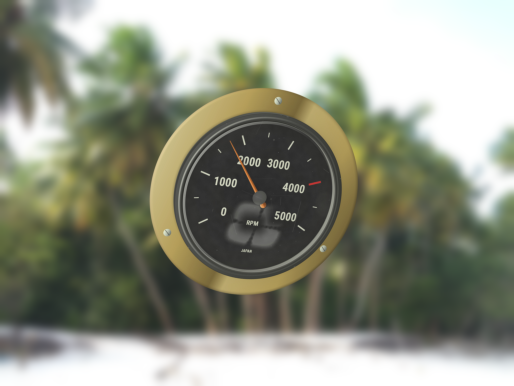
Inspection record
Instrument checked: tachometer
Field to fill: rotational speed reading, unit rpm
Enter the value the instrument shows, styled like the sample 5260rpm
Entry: 1750rpm
